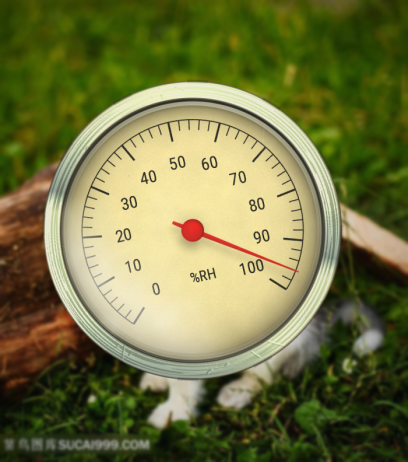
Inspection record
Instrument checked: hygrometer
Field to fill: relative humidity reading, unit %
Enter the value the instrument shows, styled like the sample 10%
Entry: 96%
